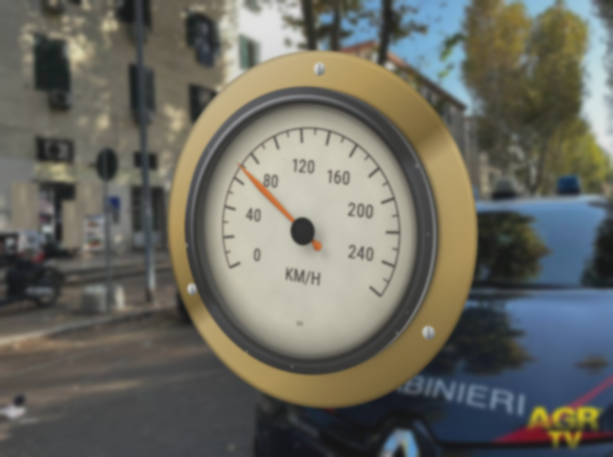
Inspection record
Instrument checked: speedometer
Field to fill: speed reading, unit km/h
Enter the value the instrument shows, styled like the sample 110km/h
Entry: 70km/h
